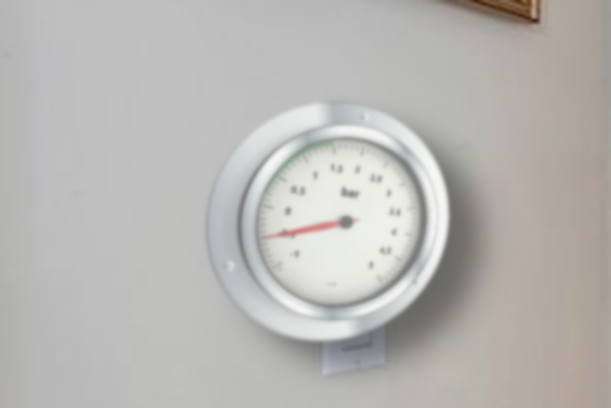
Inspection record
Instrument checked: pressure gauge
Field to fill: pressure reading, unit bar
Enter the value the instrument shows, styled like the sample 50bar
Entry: -0.5bar
